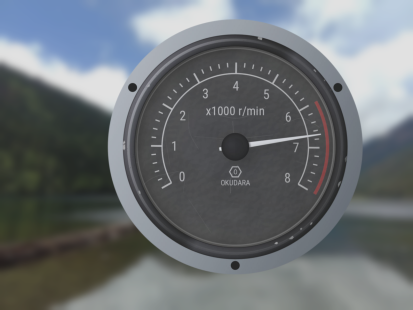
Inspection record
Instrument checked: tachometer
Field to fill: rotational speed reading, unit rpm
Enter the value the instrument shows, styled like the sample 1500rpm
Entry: 6700rpm
